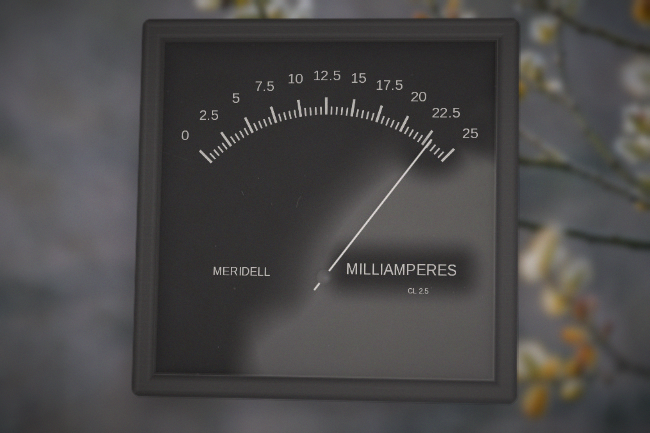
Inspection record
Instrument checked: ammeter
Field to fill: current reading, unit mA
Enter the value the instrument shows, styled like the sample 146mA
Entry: 23mA
